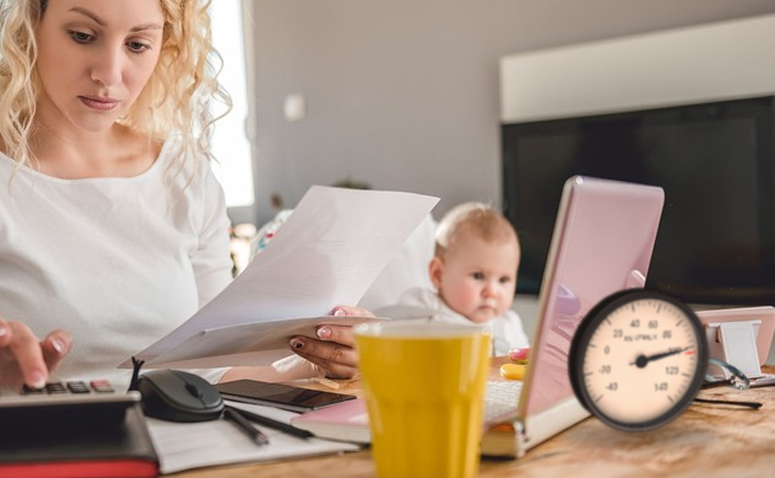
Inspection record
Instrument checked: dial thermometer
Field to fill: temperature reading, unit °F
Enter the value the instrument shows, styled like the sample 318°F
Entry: 100°F
